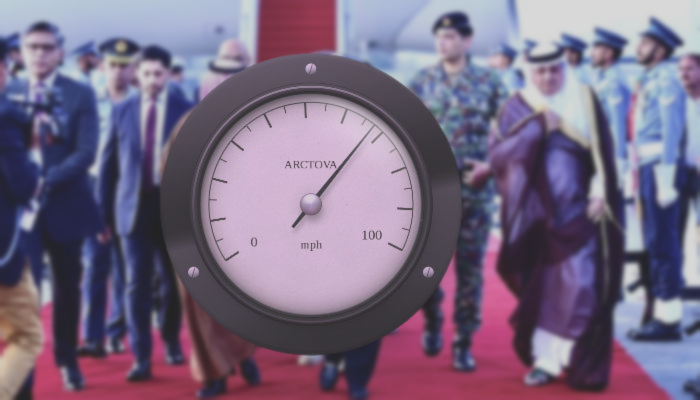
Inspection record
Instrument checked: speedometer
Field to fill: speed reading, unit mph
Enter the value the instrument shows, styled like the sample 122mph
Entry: 67.5mph
